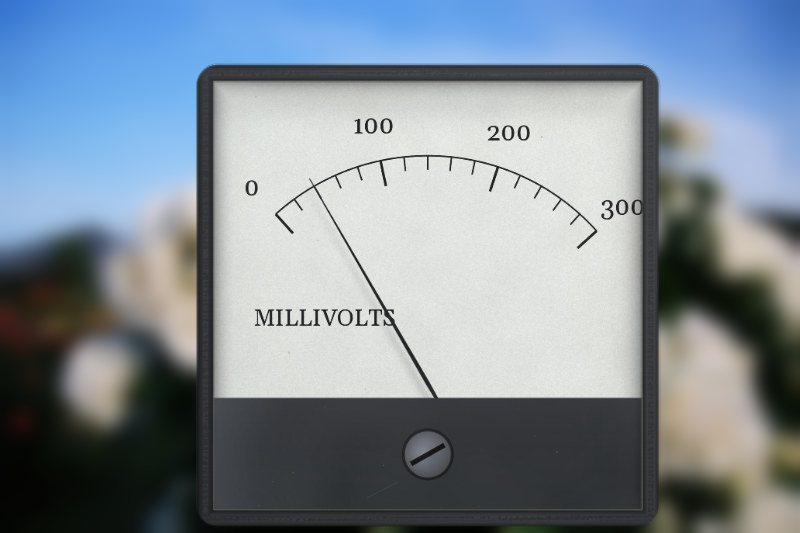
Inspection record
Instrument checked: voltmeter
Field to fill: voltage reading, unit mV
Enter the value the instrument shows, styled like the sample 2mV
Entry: 40mV
